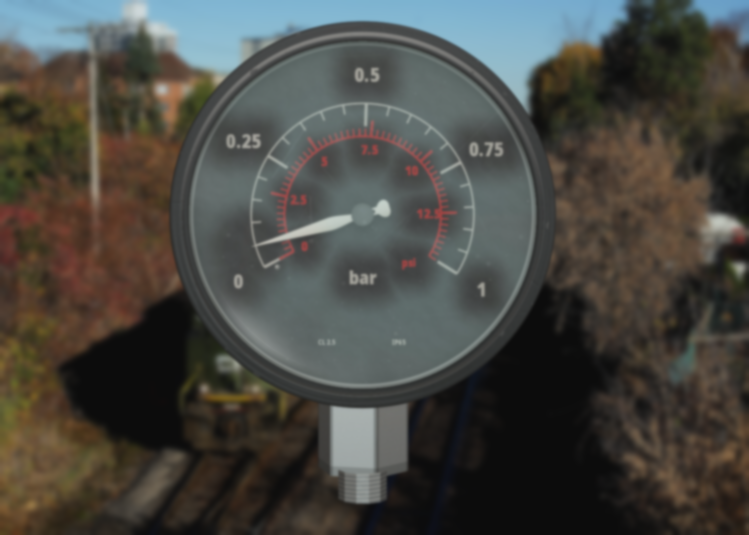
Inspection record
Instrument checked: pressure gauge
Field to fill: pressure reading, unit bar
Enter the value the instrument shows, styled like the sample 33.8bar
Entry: 0.05bar
